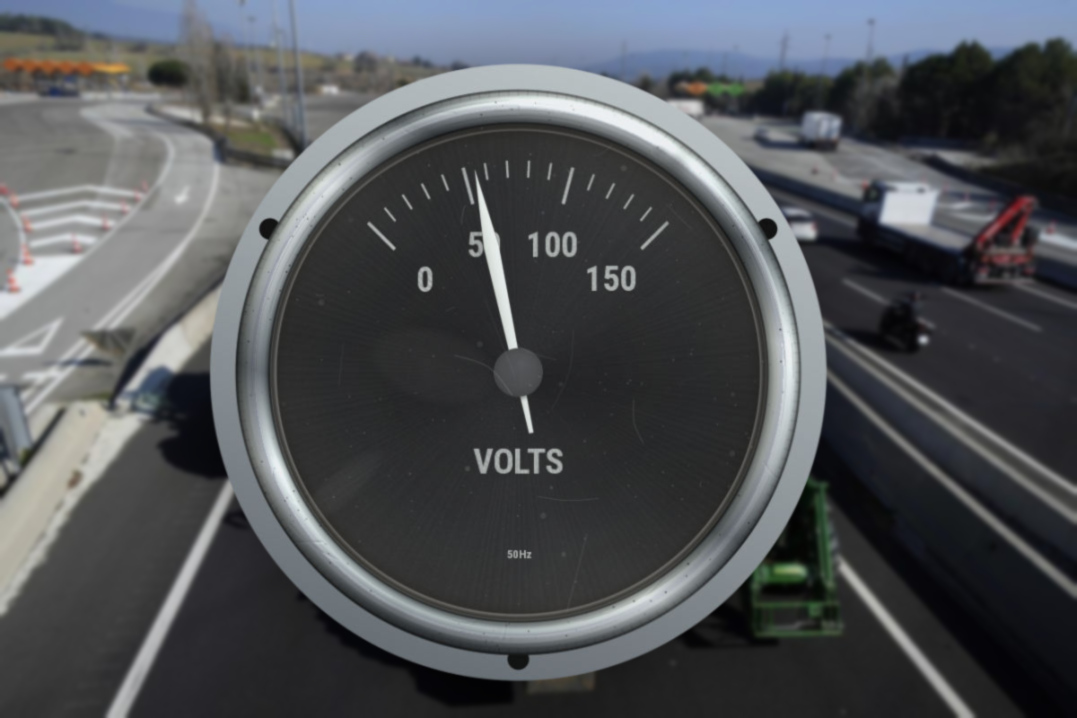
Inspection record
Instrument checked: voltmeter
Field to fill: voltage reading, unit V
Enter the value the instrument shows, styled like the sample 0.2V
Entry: 55V
